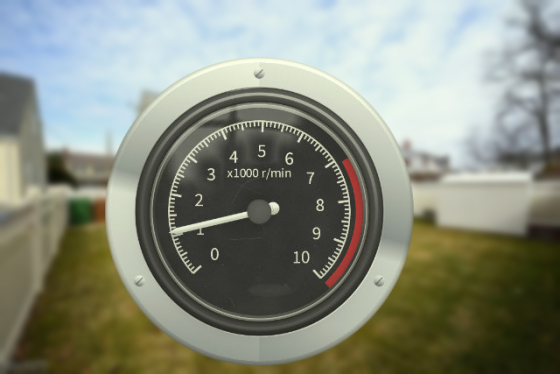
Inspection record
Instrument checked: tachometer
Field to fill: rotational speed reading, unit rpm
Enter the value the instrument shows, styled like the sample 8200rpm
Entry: 1100rpm
